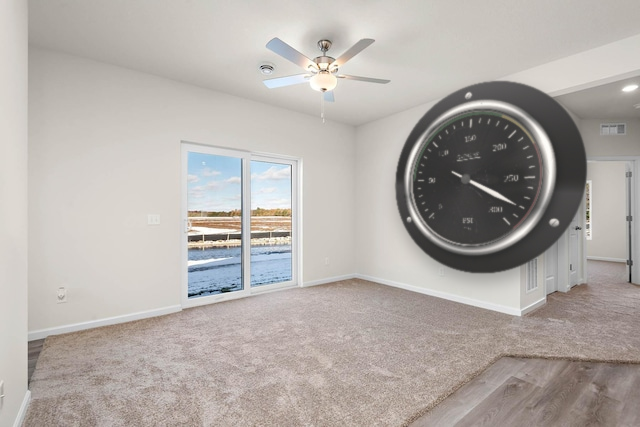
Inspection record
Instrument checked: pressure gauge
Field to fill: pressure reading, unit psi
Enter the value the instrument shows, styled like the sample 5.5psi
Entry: 280psi
